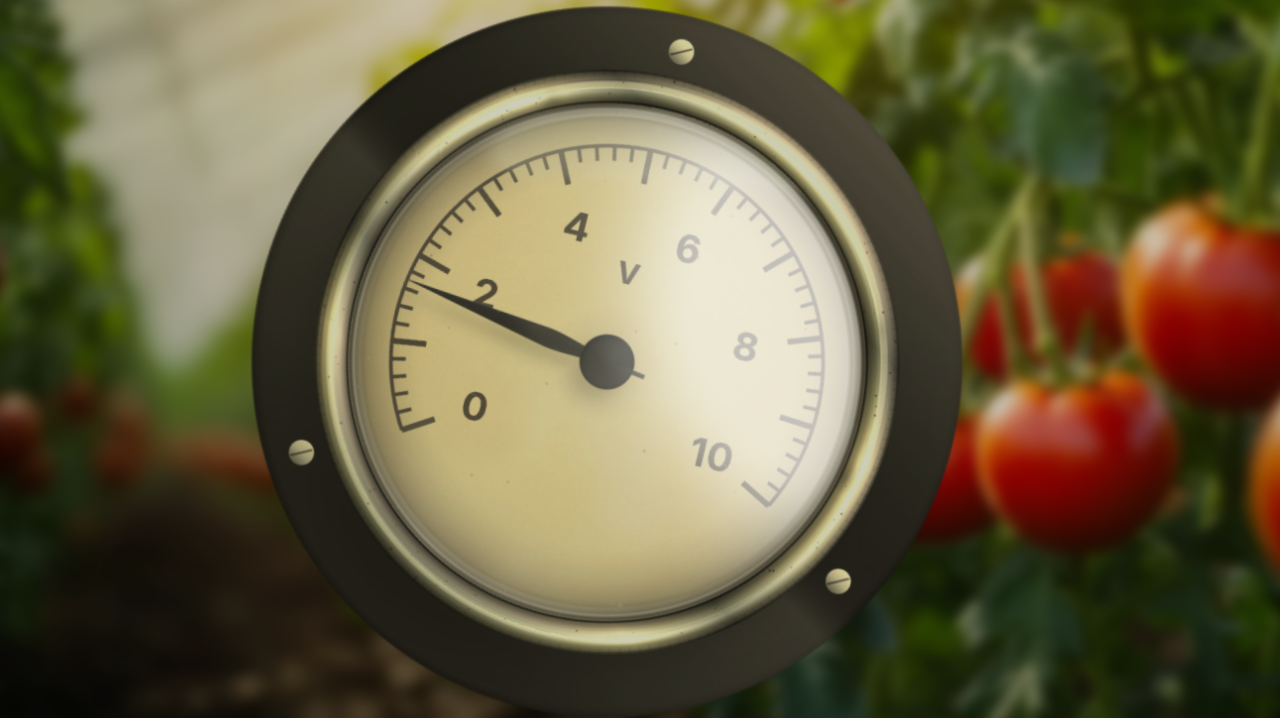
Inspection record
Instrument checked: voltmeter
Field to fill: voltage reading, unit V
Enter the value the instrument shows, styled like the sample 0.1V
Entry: 1.7V
